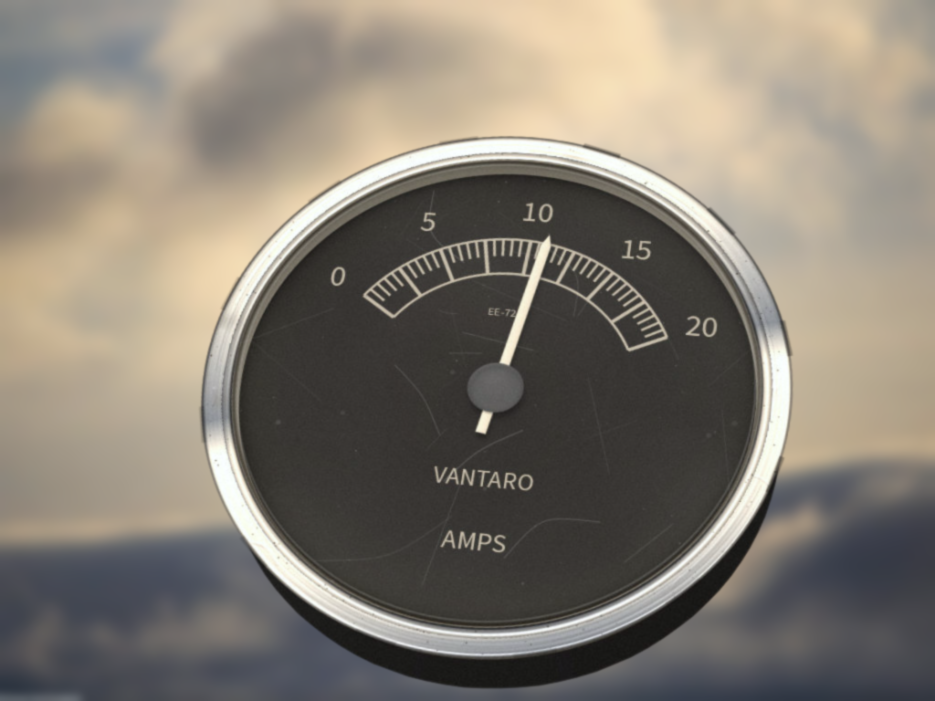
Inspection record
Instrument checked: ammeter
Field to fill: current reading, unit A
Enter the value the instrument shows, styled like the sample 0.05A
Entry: 11A
